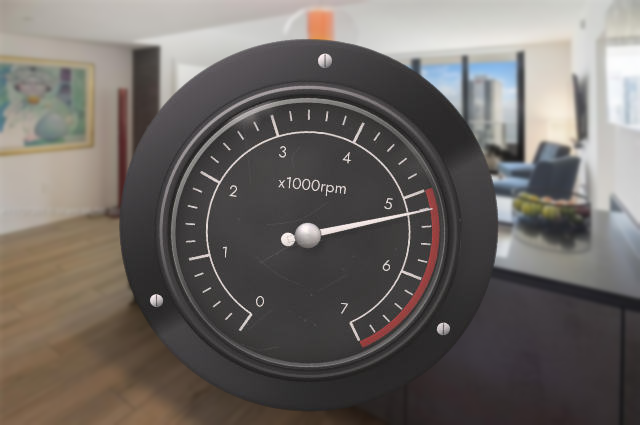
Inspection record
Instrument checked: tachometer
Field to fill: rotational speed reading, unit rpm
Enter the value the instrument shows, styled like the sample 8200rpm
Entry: 5200rpm
